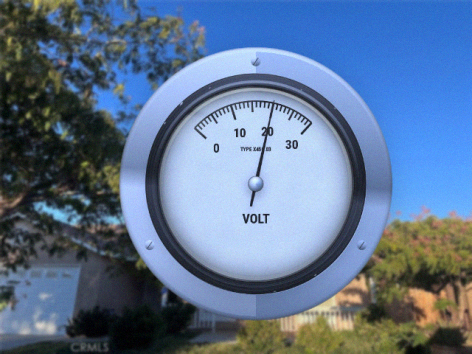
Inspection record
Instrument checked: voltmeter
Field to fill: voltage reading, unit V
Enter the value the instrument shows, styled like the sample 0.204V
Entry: 20V
